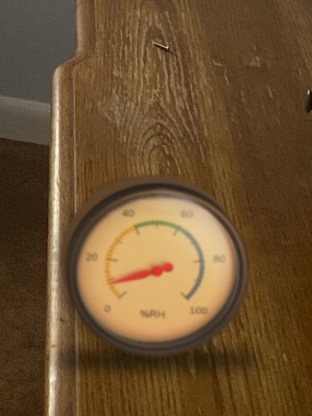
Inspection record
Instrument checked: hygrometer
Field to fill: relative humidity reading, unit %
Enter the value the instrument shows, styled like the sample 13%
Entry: 10%
